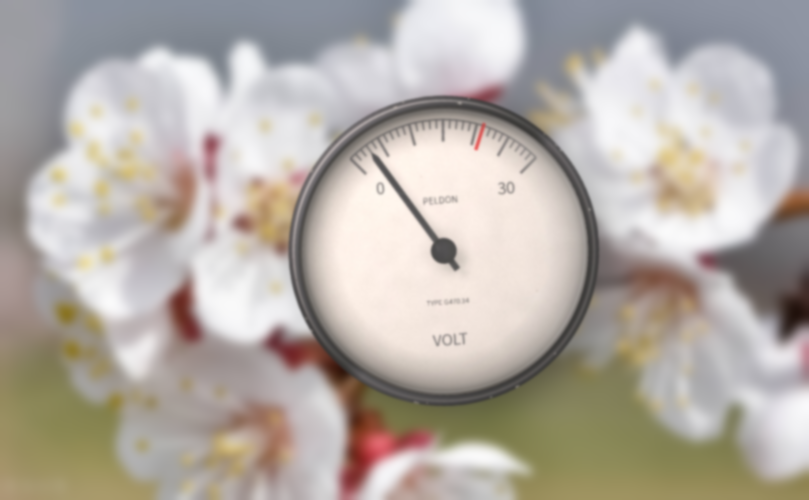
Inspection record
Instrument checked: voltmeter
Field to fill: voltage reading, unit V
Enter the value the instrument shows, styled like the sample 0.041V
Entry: 3V
